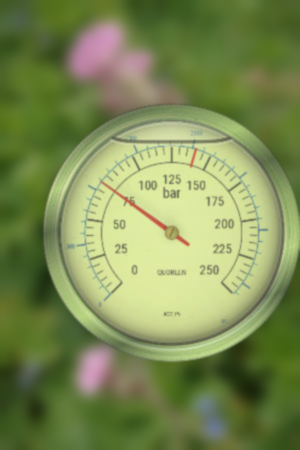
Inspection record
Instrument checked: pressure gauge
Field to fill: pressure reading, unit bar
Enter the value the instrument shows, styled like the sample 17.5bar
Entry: 75bar
